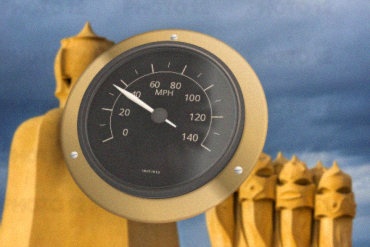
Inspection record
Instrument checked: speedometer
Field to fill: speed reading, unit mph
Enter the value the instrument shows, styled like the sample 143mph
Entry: 35mph
